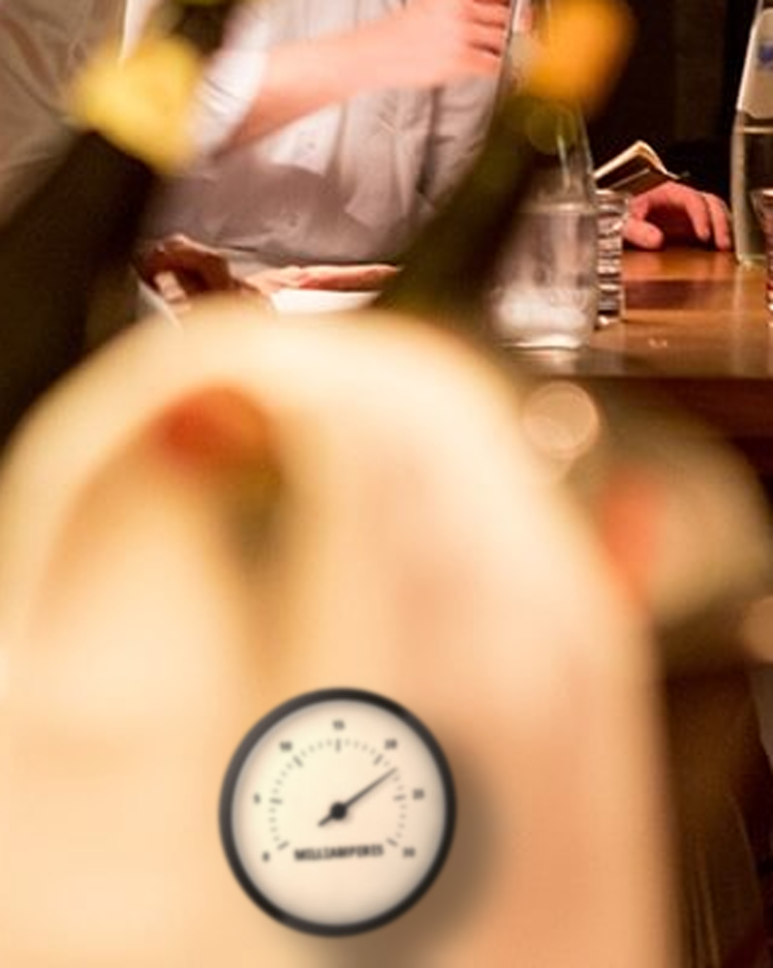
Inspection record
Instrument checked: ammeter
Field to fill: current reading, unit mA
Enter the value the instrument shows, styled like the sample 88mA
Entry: 22mA
